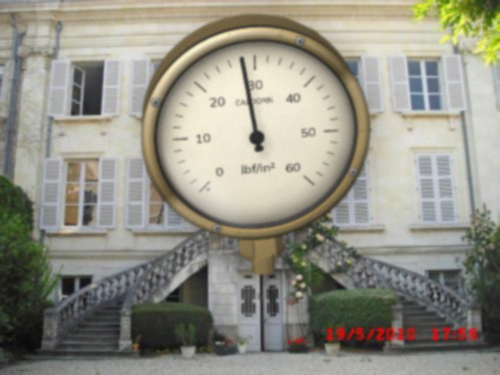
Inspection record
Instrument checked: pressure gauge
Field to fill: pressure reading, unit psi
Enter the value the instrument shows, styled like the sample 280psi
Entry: 28psi
